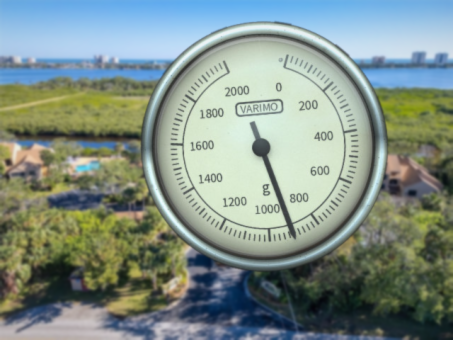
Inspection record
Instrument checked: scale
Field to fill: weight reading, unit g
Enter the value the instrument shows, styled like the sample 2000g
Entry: 900g
